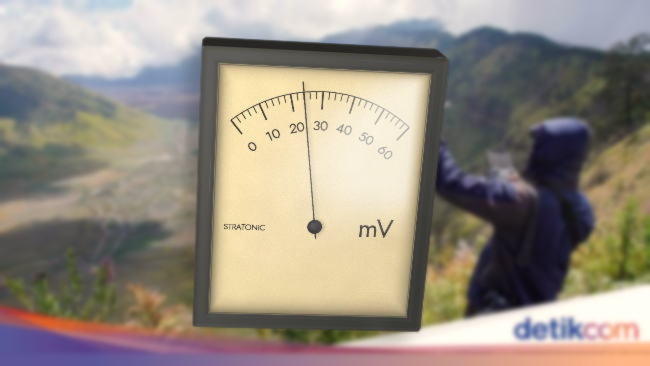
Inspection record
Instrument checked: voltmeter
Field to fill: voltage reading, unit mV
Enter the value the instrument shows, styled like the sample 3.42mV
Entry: 24mV
